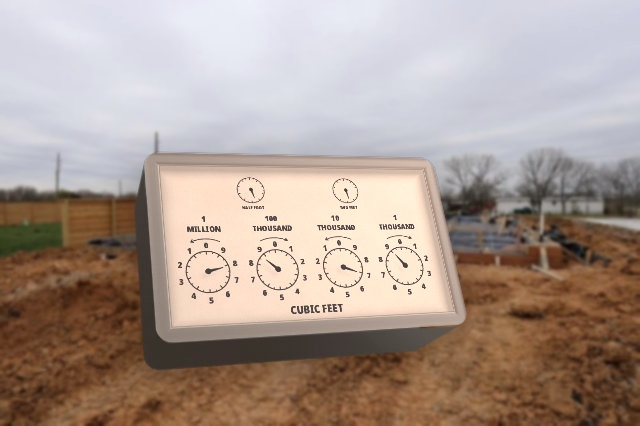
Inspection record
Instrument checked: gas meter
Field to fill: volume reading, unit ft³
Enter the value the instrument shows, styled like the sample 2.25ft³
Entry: 786900ft³
